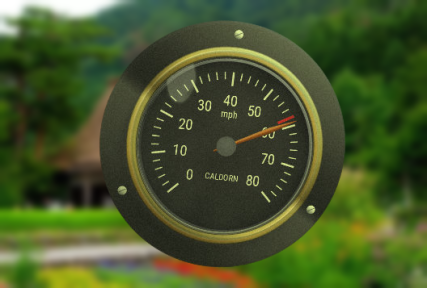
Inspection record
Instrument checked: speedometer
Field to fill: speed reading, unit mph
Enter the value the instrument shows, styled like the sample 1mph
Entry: 59mph
